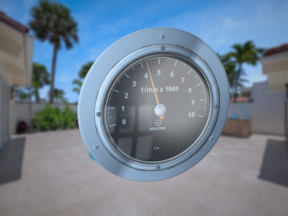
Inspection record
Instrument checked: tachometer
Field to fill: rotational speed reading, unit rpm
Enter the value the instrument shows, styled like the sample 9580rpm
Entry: 4250rpm
